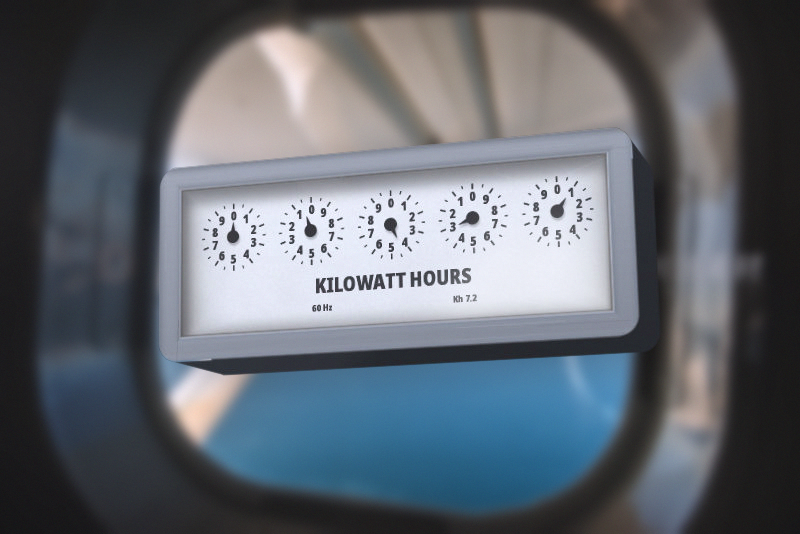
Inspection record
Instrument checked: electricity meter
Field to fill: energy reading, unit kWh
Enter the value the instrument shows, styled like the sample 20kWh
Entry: 431kWh
